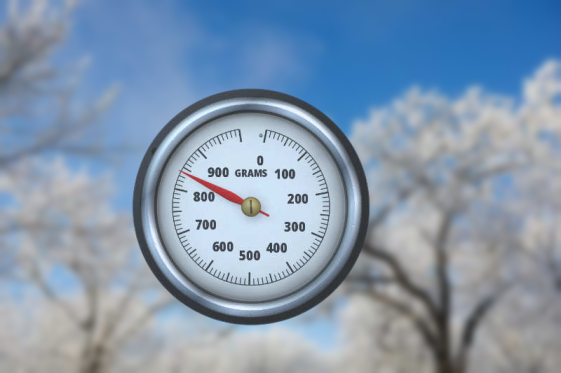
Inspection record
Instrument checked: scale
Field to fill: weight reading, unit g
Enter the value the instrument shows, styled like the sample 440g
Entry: 840g
